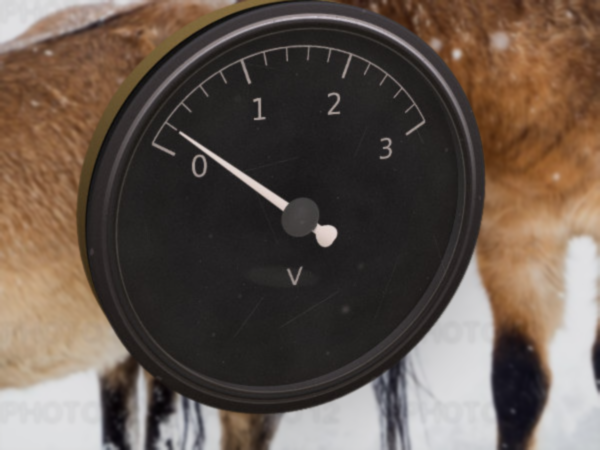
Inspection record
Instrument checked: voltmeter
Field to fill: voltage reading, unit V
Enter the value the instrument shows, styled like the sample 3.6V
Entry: 0.2V
